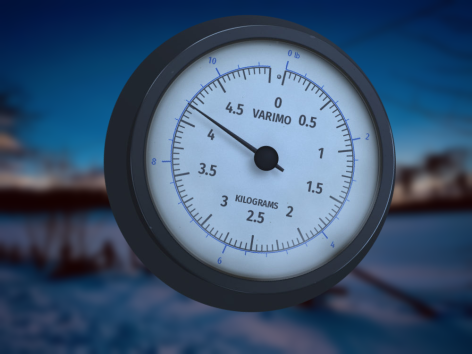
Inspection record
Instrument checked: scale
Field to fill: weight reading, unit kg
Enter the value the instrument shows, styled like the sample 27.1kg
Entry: 4.15kg
